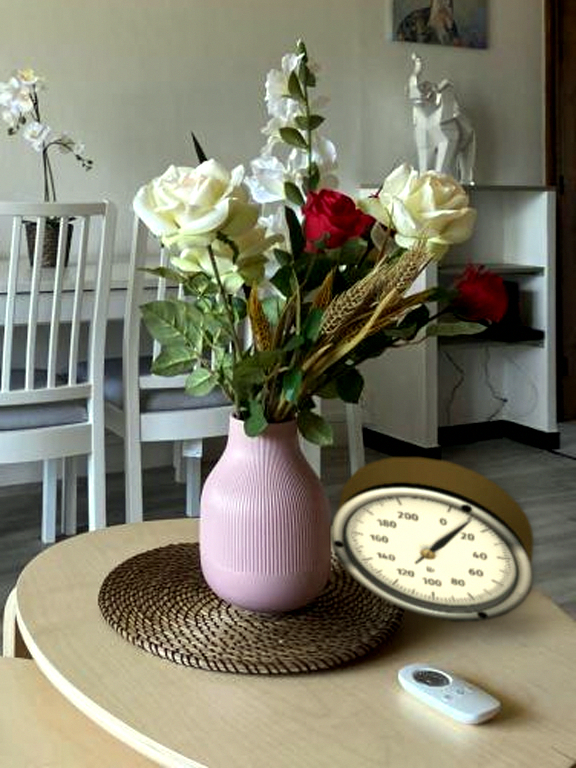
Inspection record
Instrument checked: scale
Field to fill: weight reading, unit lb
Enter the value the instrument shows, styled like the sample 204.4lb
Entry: 10lb
